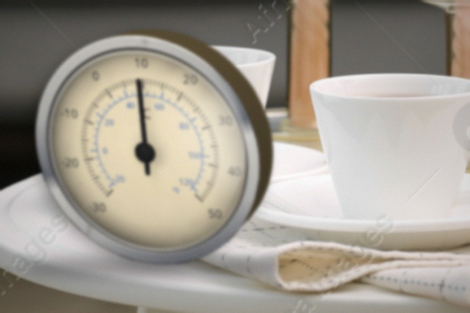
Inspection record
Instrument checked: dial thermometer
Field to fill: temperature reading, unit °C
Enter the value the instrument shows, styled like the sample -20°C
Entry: 10°C
